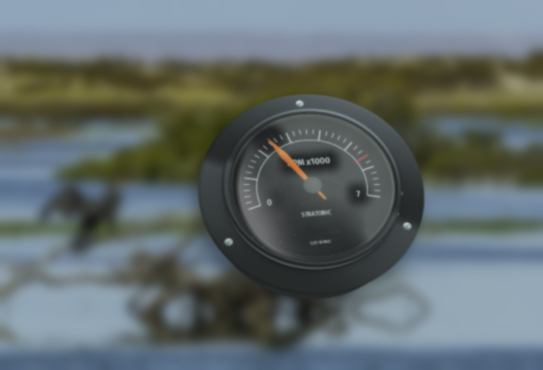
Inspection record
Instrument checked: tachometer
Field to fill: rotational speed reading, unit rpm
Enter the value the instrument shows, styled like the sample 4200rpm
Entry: 2400rpm
